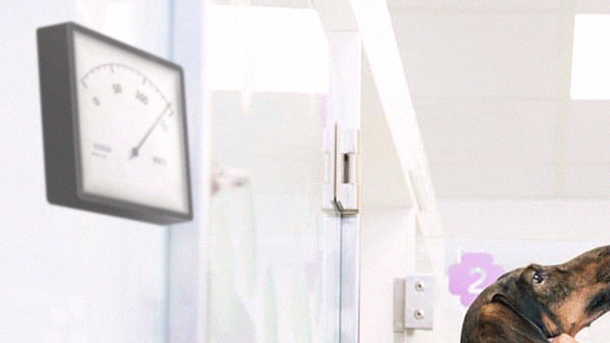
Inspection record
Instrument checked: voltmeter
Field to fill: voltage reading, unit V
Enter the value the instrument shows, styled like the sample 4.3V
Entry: 140V
